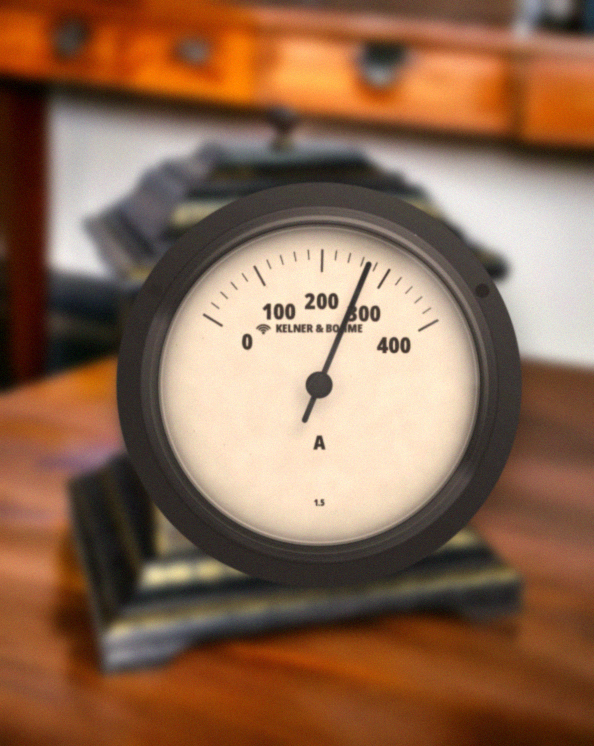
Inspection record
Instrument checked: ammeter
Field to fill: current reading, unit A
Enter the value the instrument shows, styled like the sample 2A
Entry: 270A
